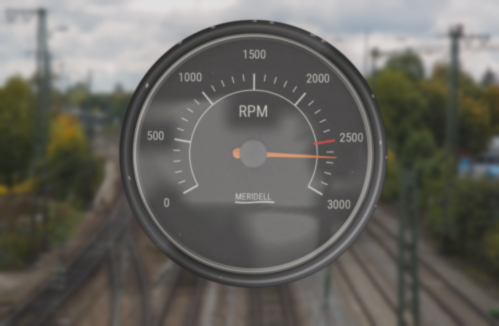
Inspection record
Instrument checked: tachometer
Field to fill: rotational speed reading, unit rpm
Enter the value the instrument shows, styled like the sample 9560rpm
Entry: 2650rpm
